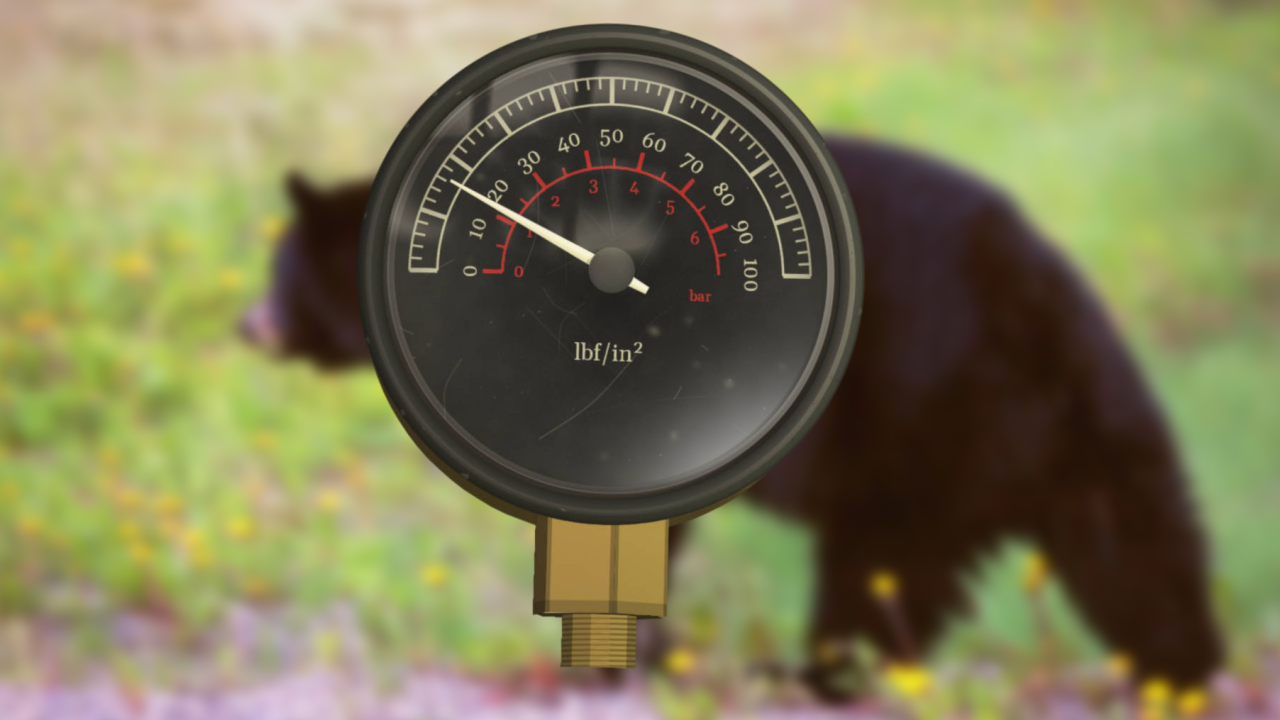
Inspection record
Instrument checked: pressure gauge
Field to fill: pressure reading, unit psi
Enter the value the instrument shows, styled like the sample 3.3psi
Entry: 16psi
